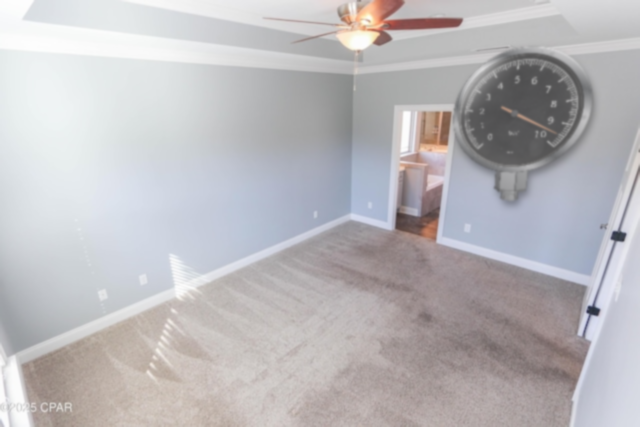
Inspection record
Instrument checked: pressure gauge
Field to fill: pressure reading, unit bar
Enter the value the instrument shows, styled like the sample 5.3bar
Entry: 9.5bar
